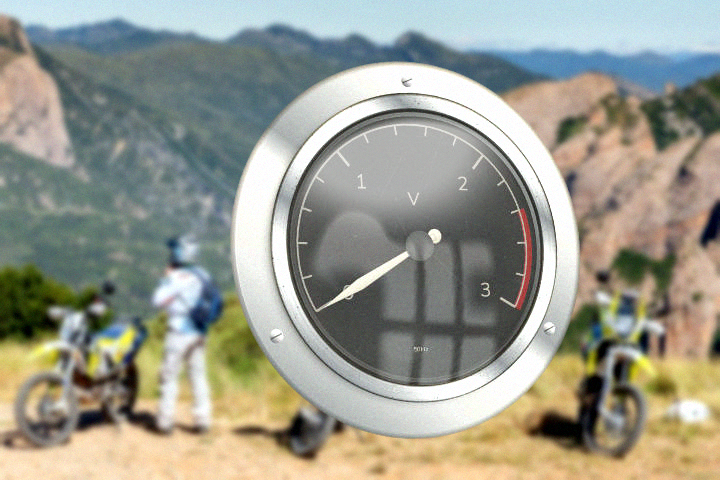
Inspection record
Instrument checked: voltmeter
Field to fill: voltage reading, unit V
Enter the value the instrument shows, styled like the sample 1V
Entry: 0V
